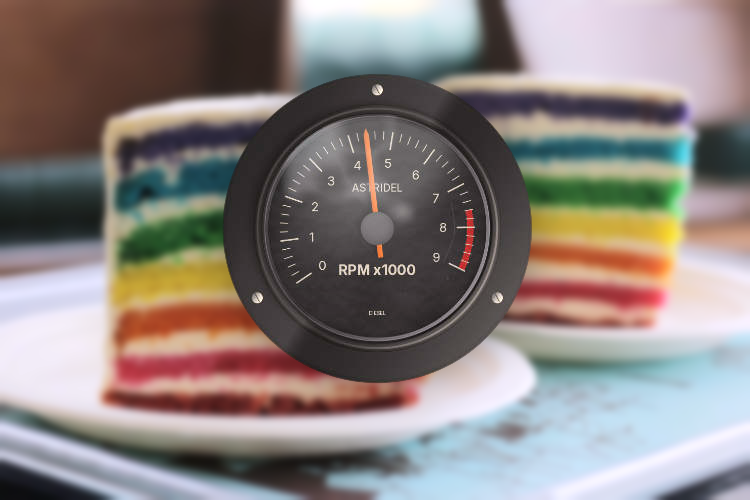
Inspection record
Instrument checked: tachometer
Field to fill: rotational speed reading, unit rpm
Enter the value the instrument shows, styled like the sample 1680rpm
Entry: 4400rpm
